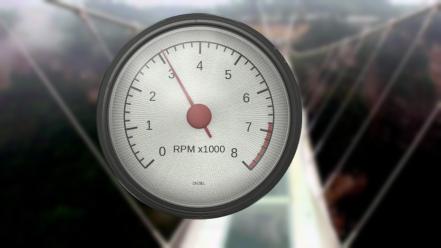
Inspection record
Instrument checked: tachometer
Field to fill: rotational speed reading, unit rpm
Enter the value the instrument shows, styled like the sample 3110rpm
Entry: 3100rpm
